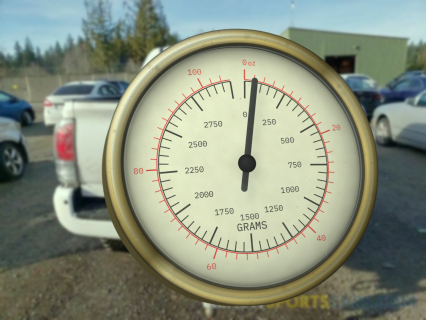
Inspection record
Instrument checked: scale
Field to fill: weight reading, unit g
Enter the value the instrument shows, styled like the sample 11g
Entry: 50g
